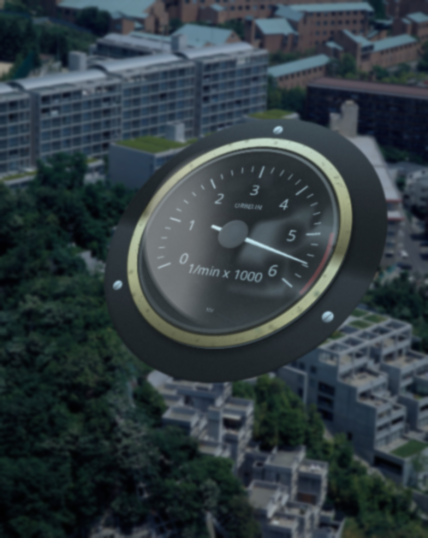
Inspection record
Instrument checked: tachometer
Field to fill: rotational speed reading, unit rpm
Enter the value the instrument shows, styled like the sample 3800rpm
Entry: 5600rpm
